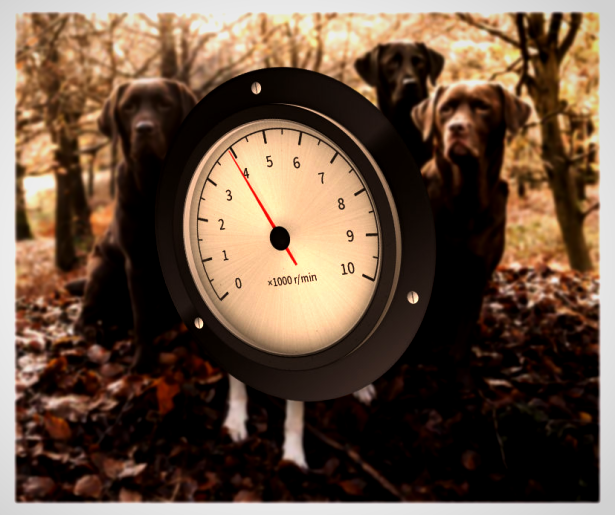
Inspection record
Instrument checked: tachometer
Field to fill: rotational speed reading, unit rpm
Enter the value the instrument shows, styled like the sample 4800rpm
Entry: 4000rpm
